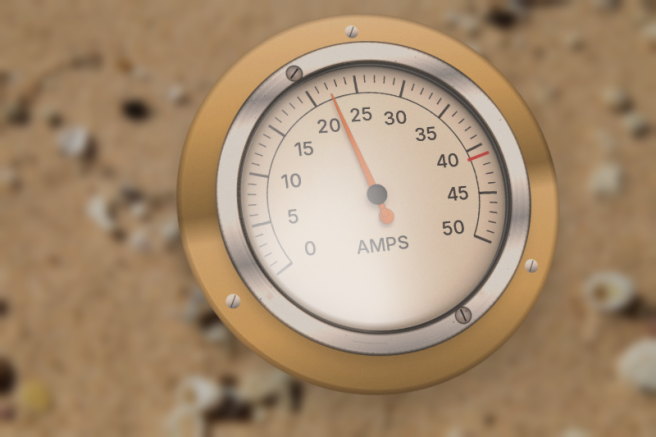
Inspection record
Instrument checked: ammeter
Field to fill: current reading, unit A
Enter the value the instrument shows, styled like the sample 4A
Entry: 22A
